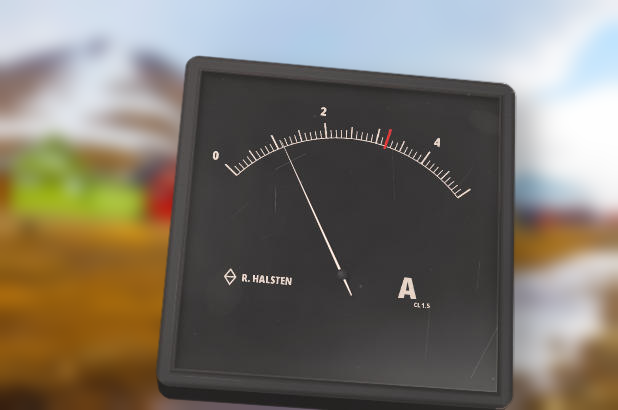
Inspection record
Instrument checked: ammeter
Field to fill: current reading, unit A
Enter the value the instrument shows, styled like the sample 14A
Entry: 1.1A
